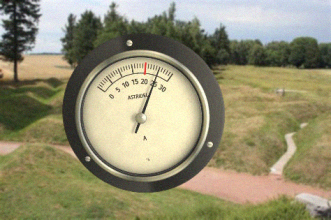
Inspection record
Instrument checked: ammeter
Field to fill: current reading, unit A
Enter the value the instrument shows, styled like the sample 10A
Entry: 25A
